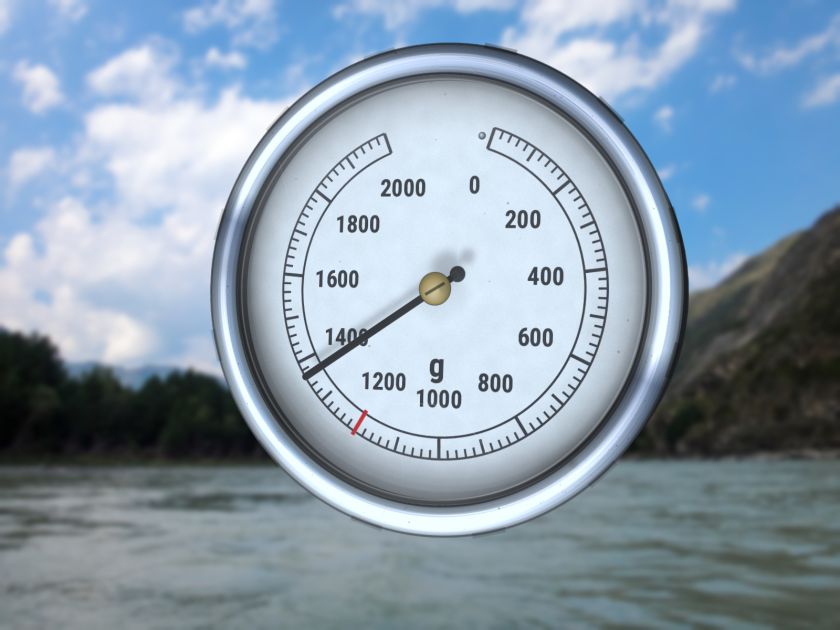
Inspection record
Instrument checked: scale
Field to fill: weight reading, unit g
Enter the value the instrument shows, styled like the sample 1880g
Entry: 1360g
